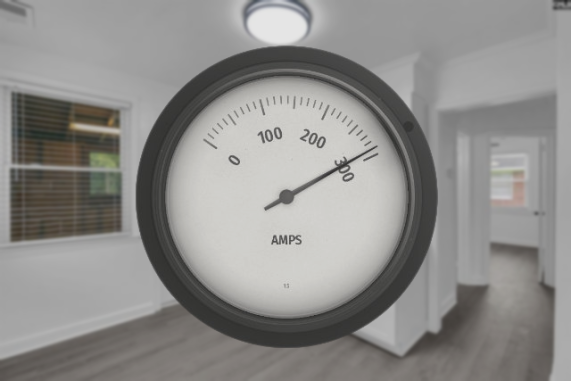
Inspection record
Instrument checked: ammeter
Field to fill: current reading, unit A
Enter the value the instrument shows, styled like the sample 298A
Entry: 290A
